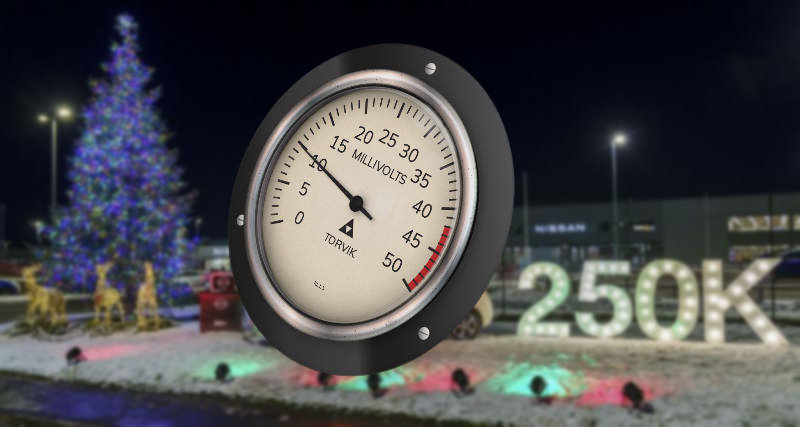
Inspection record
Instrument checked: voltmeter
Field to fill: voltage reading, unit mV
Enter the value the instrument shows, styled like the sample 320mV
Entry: 10mV
